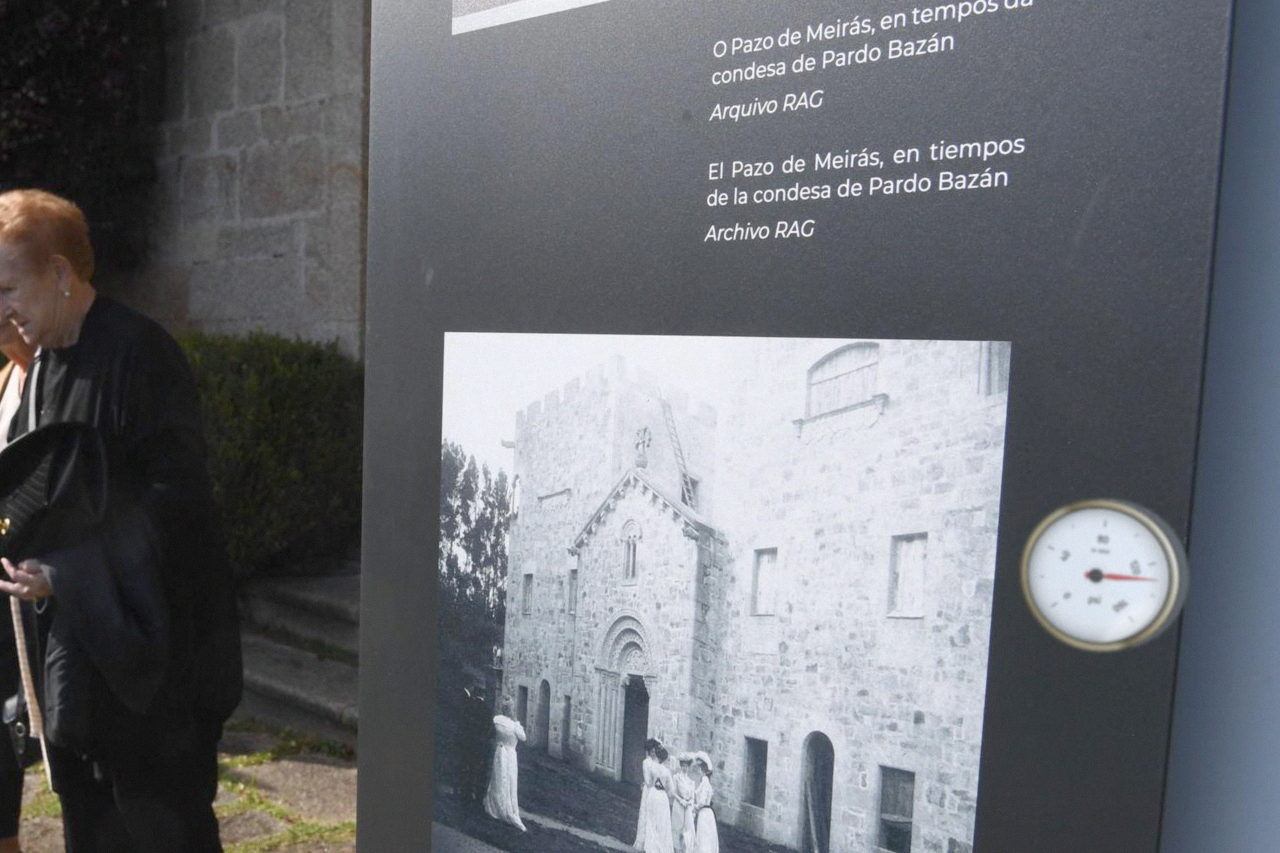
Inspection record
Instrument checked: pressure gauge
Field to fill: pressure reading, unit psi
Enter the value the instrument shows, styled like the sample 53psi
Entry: 130psi
